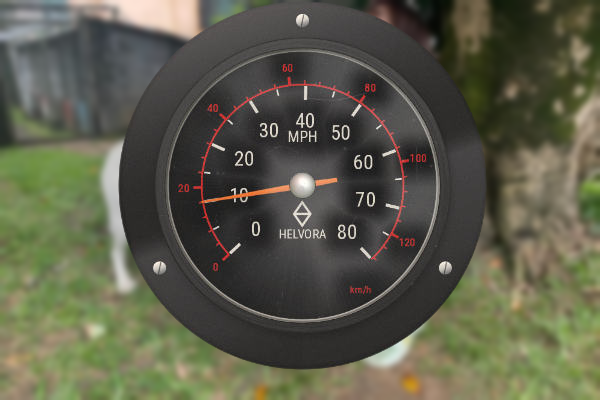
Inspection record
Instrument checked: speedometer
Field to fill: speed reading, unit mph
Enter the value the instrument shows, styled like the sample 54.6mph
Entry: 10mph
